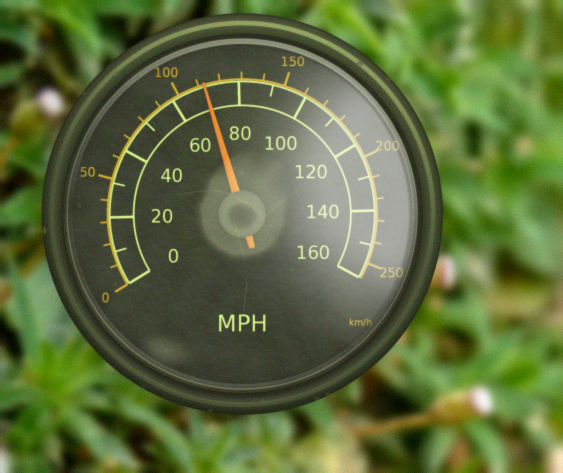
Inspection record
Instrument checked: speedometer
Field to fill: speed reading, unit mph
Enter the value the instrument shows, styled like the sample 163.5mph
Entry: 70mph
